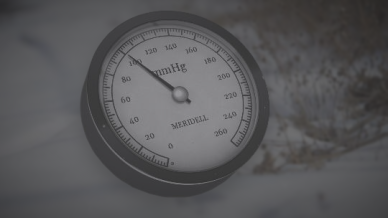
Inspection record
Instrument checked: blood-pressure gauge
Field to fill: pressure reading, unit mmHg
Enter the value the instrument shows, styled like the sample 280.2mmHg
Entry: 100mmHg
